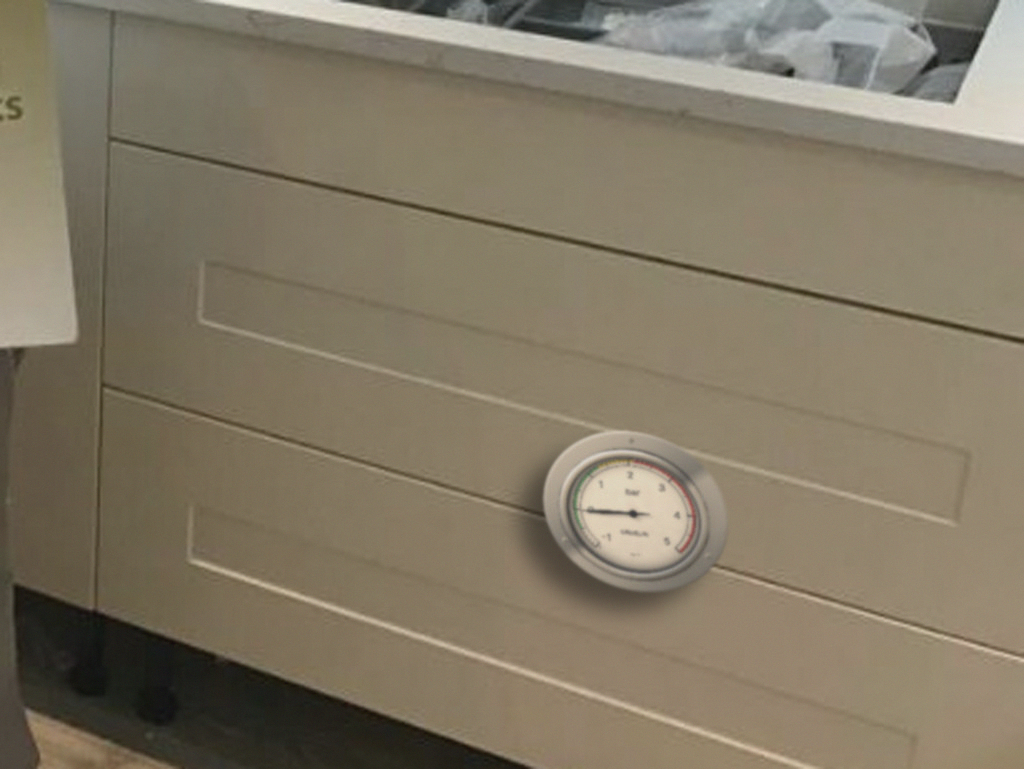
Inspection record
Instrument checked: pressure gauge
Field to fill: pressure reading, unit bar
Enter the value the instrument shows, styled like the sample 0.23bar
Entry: 0bar
